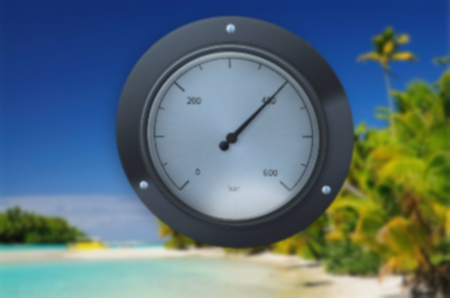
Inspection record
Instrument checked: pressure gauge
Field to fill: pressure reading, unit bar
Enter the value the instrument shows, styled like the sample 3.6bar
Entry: 400bar
